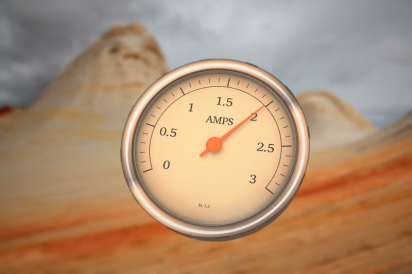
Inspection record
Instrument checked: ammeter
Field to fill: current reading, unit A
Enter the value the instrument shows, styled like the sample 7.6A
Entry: 2A
